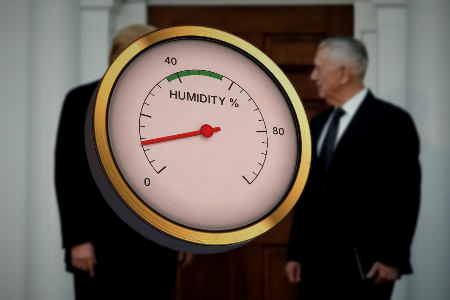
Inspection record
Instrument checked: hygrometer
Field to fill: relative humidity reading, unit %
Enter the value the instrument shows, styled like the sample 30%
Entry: 10%
